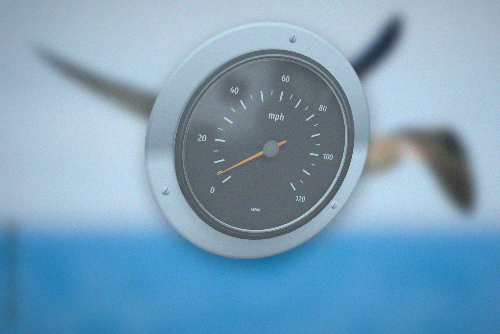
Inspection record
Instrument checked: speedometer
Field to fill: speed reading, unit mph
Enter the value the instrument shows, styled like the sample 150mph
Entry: 5mph
